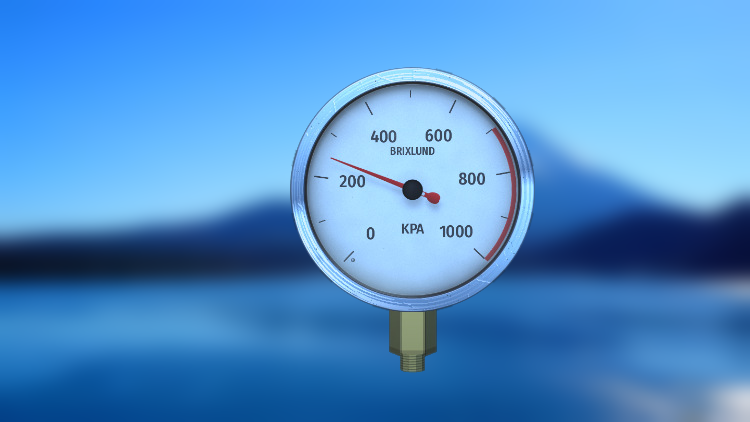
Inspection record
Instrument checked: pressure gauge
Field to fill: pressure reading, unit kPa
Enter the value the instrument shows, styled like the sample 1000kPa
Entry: 250kPa
